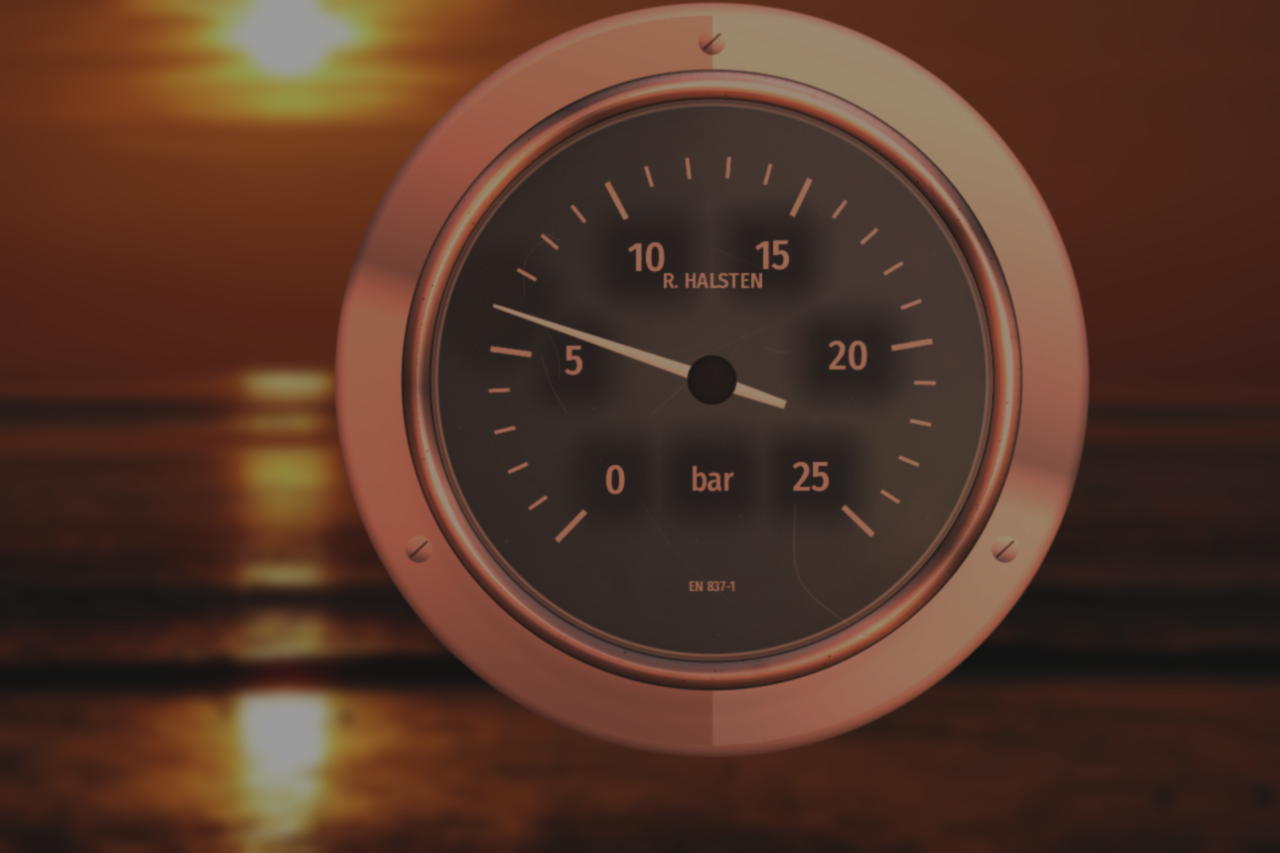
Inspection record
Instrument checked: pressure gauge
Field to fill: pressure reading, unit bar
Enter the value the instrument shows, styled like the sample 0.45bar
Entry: 6bar
